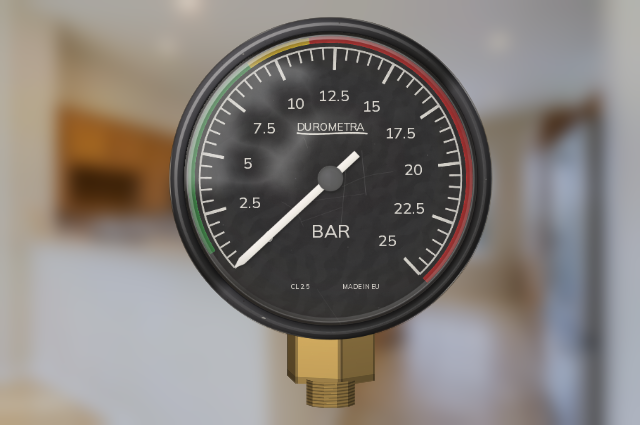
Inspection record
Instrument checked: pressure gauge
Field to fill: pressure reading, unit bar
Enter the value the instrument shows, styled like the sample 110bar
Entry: 0bar
